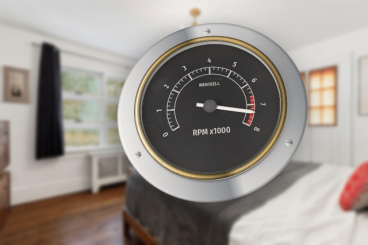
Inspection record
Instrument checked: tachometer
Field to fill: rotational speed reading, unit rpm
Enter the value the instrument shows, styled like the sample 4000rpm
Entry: 7400rpm
